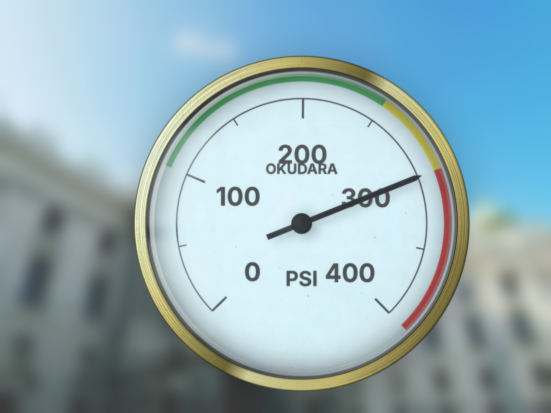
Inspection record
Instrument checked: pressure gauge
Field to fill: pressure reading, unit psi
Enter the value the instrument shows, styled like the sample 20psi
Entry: 300psi
